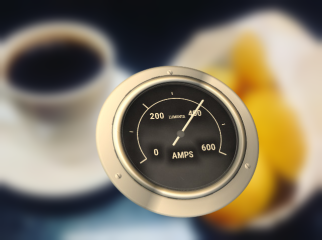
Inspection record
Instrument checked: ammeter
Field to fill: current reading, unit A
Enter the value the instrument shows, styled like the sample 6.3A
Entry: 400A
